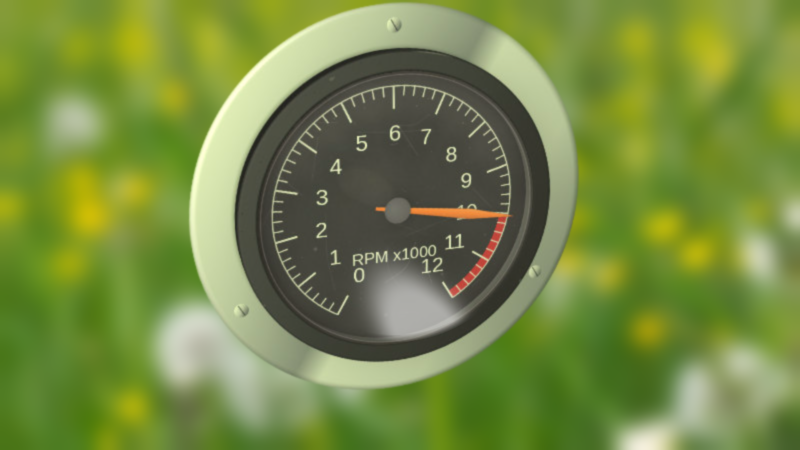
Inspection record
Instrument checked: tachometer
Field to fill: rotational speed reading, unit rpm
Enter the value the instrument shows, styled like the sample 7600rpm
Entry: 10000rpm
